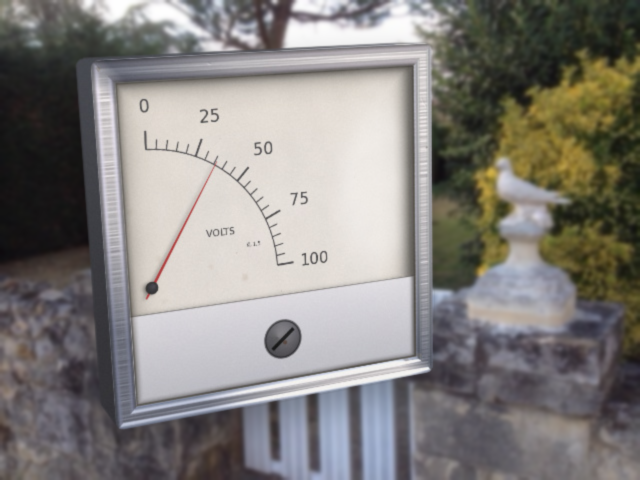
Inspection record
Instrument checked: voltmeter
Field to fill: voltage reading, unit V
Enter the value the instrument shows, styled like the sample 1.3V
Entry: 35V
